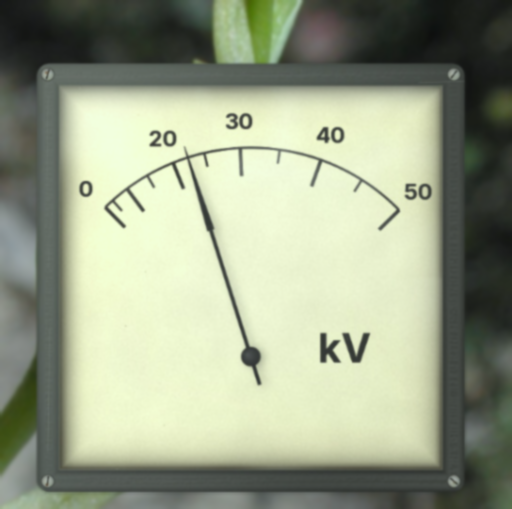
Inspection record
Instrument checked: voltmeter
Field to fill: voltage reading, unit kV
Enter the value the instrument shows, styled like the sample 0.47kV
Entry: 22.5kV
